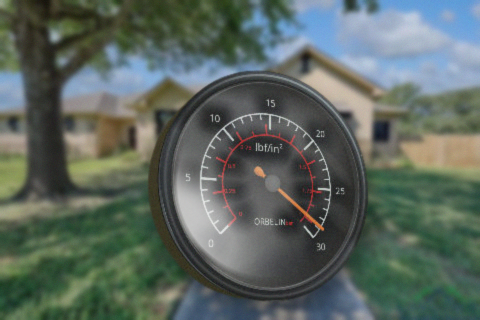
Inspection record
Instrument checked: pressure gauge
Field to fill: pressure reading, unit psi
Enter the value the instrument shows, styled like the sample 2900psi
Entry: 29psi
